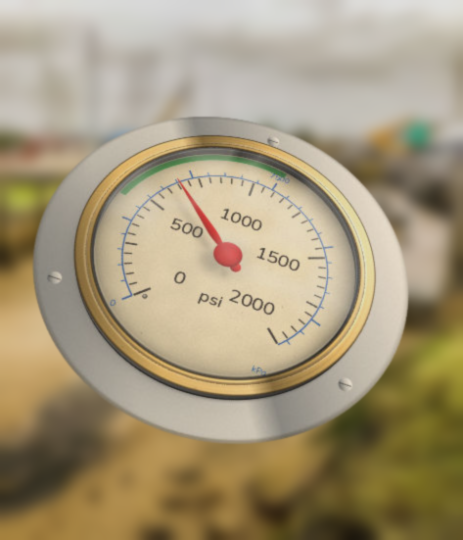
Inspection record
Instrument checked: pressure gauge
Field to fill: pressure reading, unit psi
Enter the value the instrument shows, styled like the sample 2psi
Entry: 650psi
